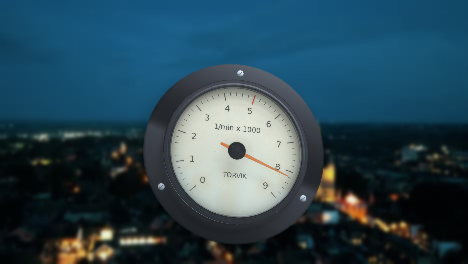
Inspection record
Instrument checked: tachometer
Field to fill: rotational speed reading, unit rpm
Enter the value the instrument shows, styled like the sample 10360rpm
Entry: 8200rpm
